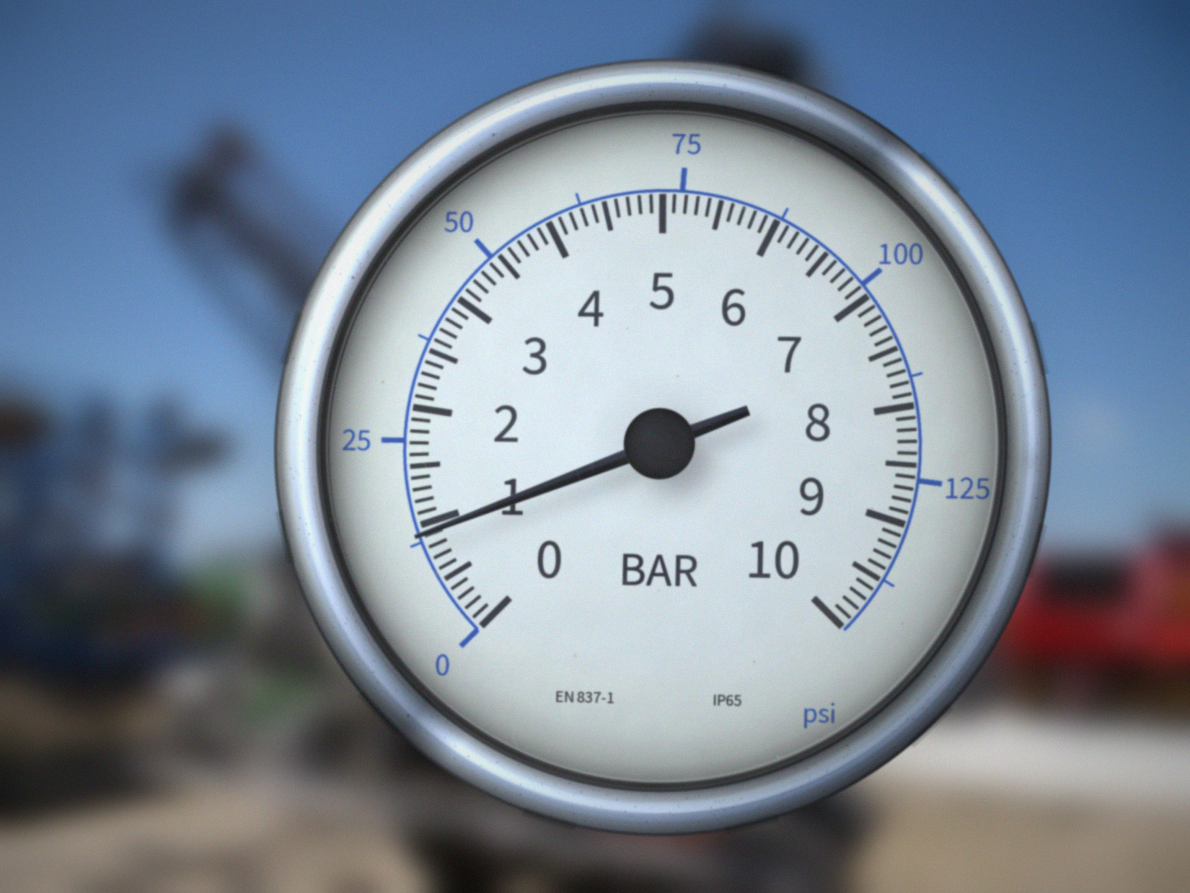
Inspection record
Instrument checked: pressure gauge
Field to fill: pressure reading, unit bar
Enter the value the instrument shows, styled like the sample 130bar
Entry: 0.9bar
